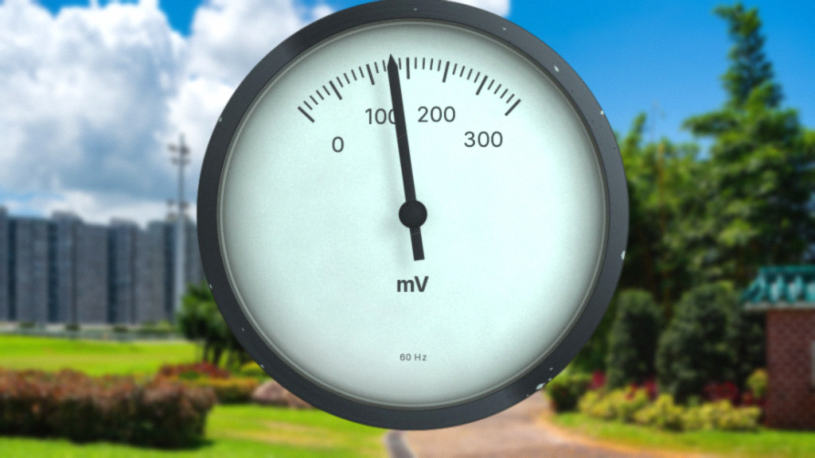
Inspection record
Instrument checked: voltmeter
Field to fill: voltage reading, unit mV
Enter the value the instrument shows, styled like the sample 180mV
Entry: 130mV
